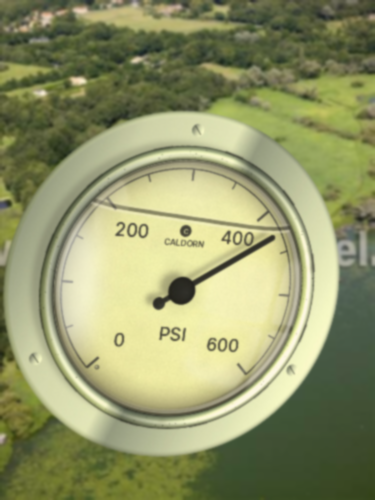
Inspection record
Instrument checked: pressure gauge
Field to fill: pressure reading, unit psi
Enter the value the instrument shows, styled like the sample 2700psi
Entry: 425psi
